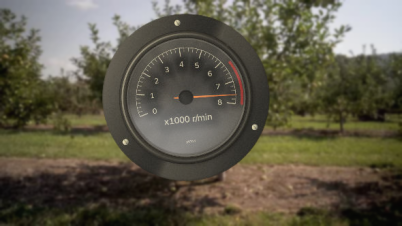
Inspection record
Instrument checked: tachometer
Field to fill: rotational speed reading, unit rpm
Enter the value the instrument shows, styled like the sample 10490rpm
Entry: 7600rpm
